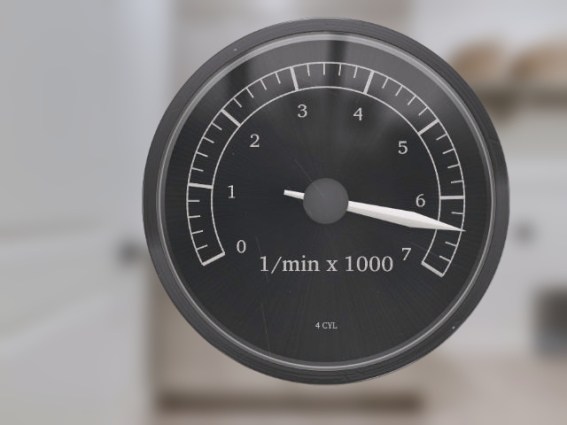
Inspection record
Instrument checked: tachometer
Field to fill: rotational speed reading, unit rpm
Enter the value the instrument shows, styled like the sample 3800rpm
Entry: 6400rpm
